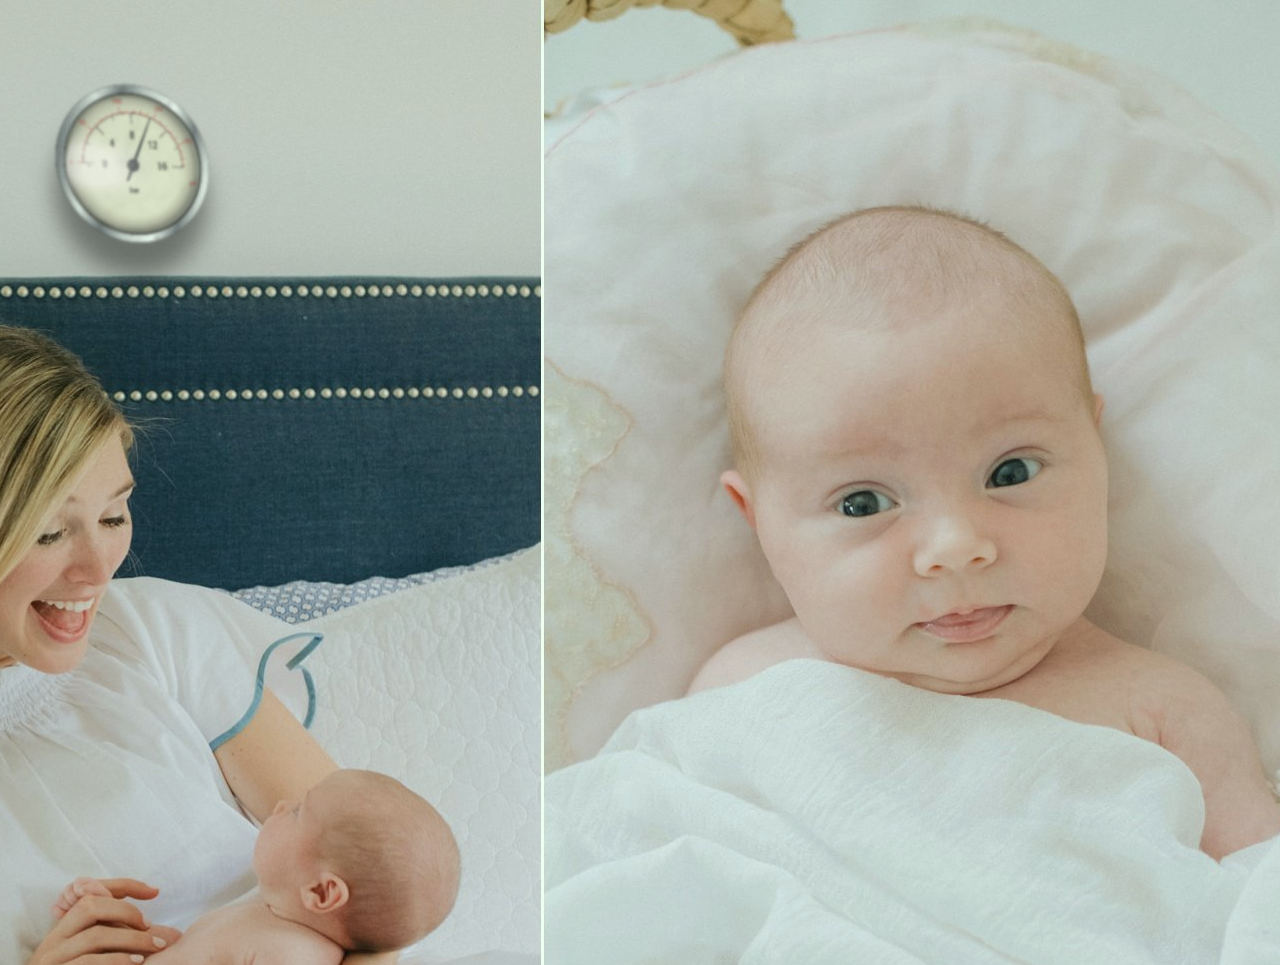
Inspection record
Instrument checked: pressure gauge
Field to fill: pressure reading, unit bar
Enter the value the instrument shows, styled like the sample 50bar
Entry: 10bar
